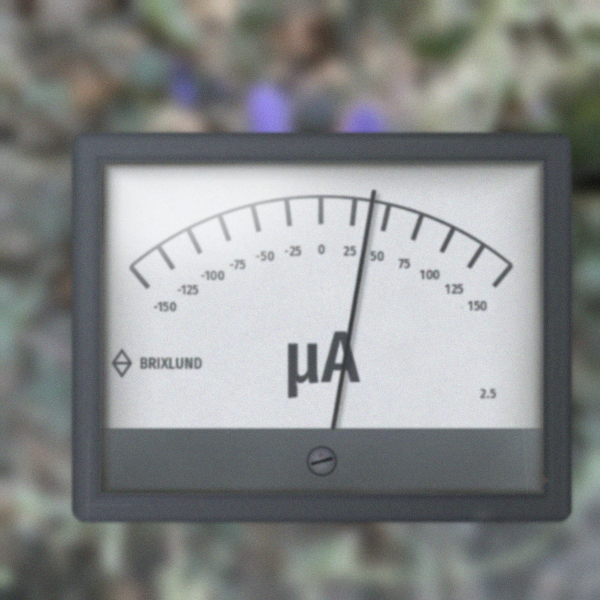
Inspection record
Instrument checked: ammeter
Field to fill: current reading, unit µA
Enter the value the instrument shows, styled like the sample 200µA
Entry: 37.5µA
